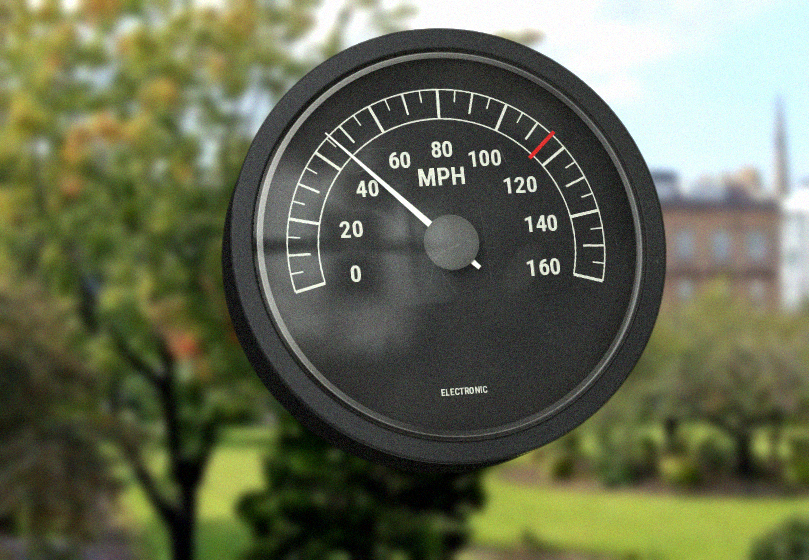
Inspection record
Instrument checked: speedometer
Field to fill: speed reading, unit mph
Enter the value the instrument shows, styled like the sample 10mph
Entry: 45mph
